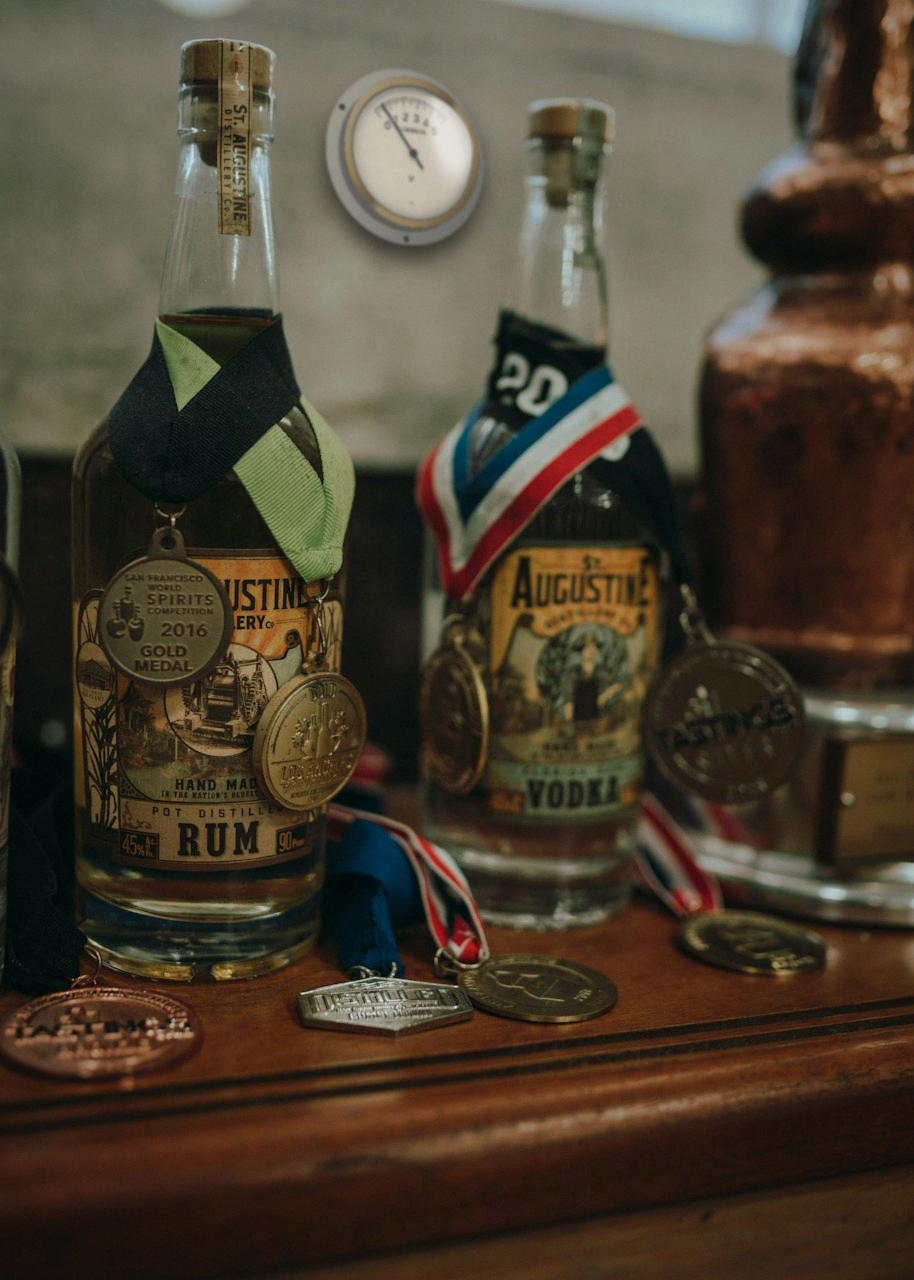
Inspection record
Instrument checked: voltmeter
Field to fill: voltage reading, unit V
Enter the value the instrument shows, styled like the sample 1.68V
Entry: 0.5V
